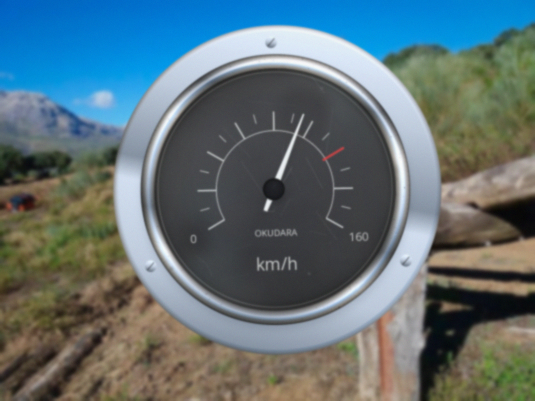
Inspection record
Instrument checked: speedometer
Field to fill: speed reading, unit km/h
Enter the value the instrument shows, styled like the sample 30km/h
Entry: 95km/h
